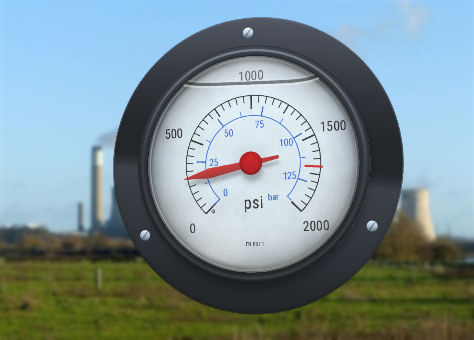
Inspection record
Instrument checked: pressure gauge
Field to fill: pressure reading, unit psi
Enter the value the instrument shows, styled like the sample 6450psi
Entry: 250psi
